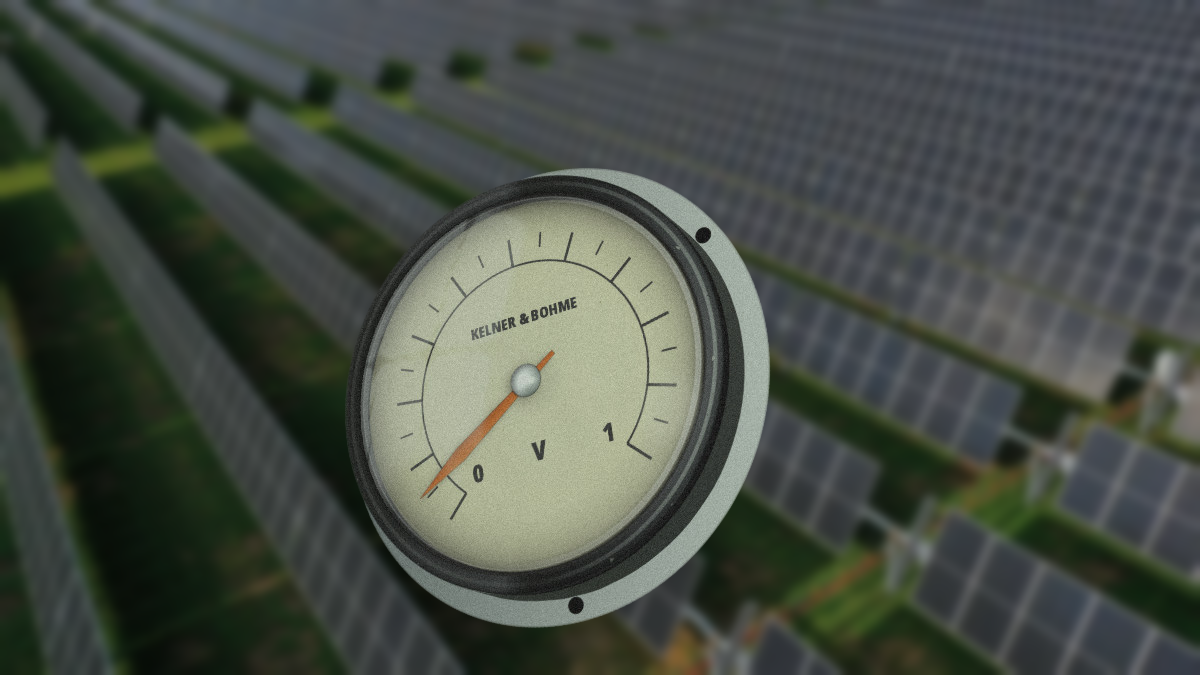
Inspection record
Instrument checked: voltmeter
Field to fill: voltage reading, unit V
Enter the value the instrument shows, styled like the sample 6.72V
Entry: 0.05V
